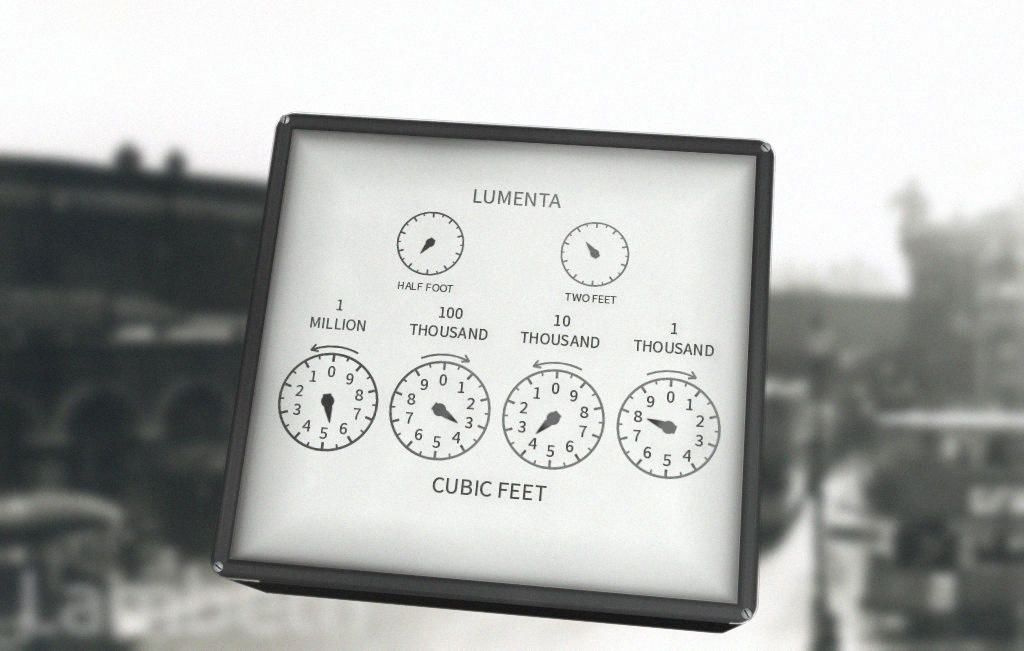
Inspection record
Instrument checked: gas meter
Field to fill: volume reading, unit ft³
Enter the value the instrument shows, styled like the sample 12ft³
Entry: 533800ft³
